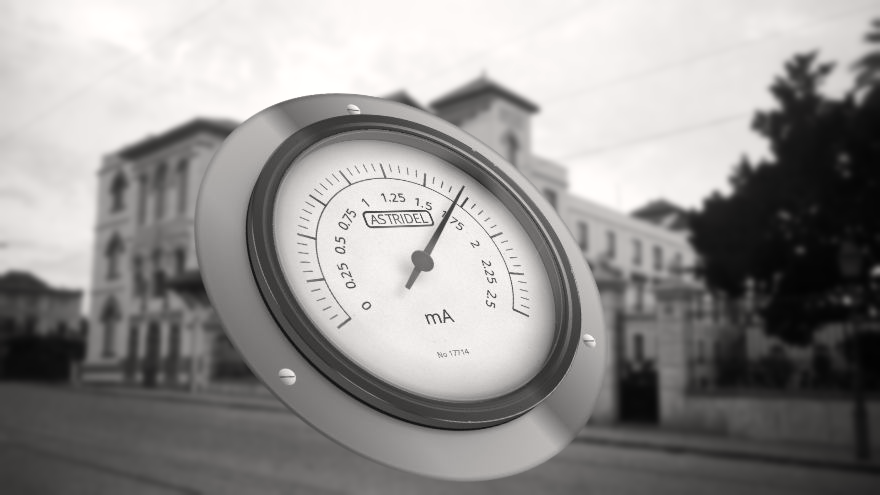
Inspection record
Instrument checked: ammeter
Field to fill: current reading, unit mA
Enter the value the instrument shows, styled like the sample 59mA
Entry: 1.7mA
